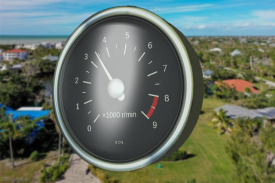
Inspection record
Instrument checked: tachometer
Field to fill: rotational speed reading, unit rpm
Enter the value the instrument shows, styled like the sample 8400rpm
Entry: 3500rpm
